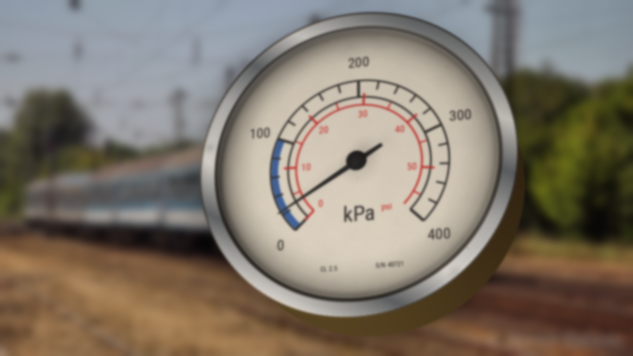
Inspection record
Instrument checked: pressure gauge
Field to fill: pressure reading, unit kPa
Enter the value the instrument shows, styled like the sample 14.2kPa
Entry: 20kPa
